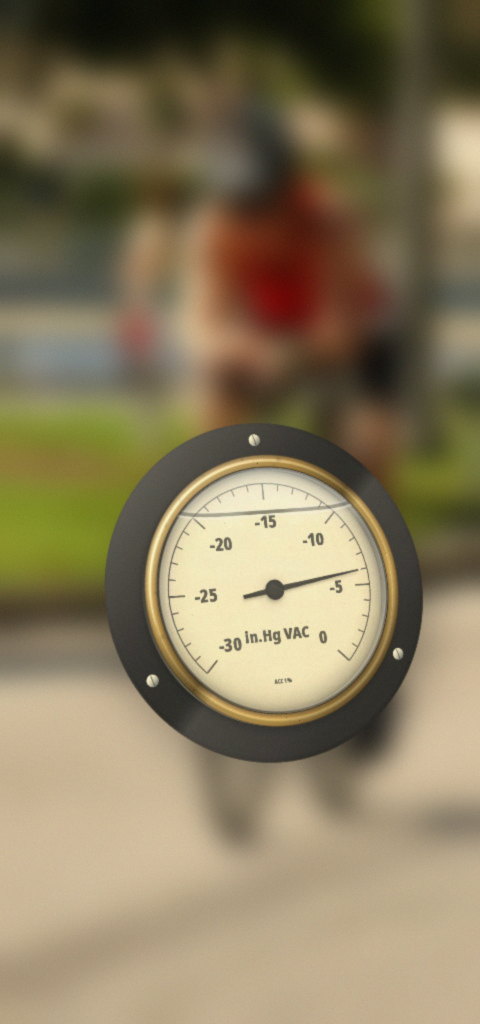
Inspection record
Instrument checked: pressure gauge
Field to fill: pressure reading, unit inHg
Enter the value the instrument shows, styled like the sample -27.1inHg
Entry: -6inHg
